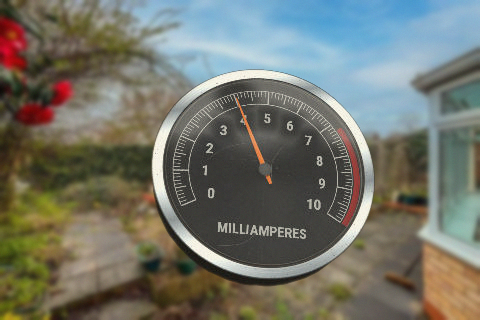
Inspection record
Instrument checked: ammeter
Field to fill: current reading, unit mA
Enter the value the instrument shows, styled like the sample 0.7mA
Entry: 4mA
